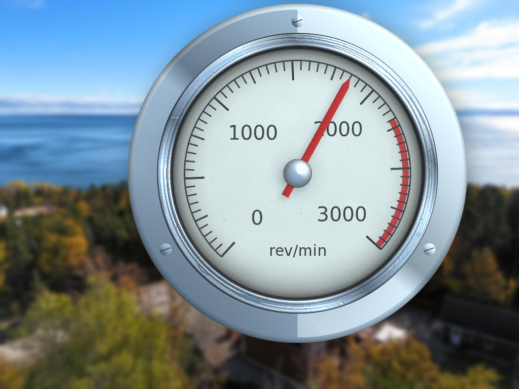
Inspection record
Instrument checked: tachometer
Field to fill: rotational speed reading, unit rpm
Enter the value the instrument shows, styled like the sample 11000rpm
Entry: 1850rpm
